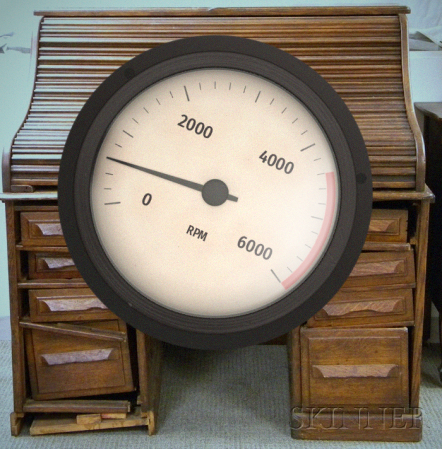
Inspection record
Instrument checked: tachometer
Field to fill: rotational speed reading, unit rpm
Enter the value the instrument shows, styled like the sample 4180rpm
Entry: 600rpm
